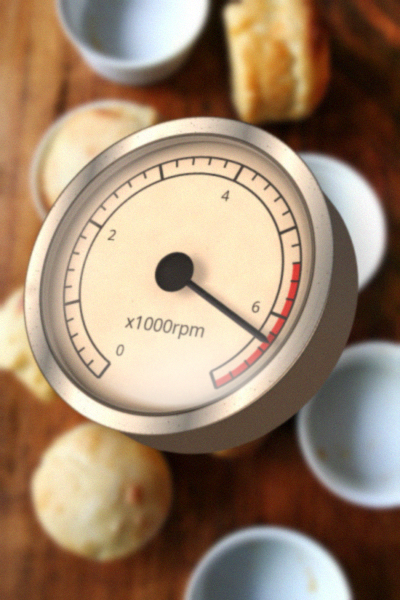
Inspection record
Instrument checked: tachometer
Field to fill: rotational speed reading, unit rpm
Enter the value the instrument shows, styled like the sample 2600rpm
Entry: 6300rpm
